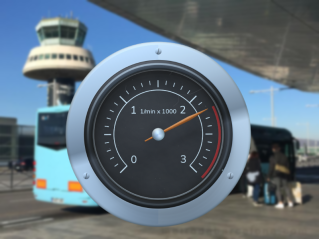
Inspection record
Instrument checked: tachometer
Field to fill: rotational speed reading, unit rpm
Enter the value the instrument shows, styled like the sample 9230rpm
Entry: 2200rpm
